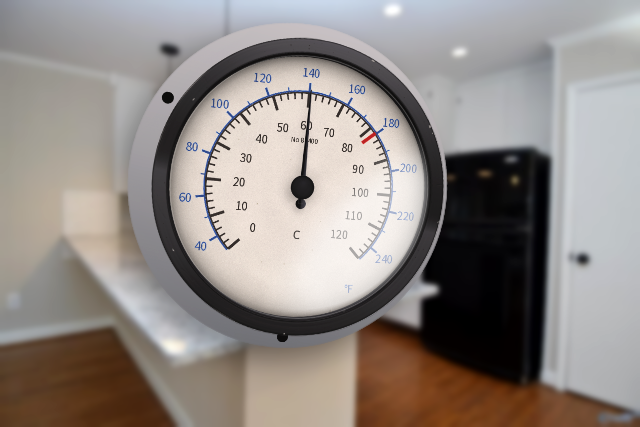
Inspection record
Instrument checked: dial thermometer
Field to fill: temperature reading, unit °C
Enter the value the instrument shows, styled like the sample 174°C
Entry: 60°C
